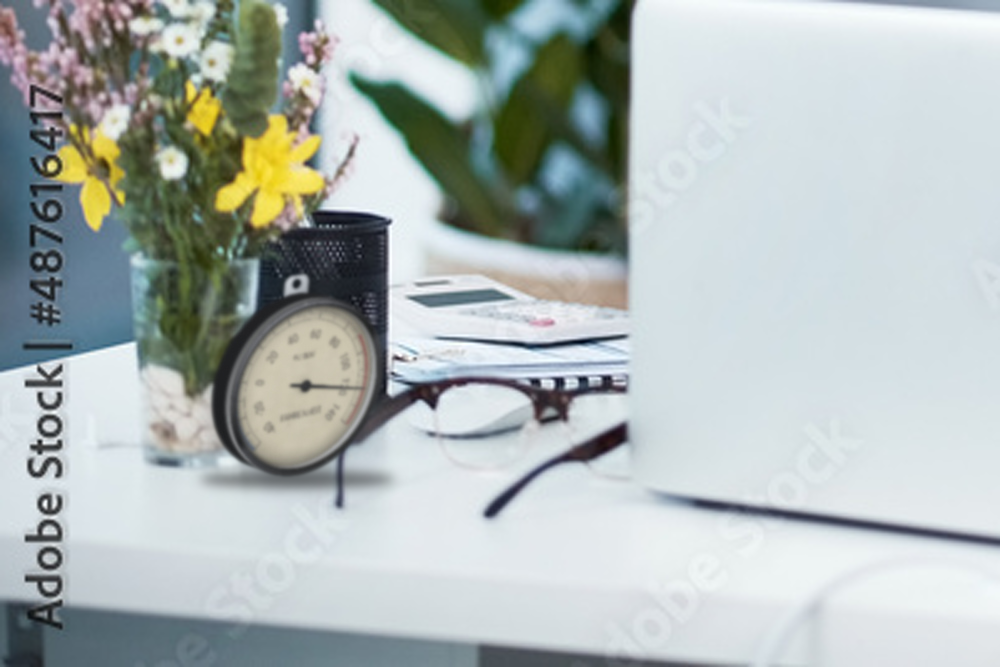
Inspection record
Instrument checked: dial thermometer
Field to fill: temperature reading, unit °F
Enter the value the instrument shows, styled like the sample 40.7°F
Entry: 120°F
